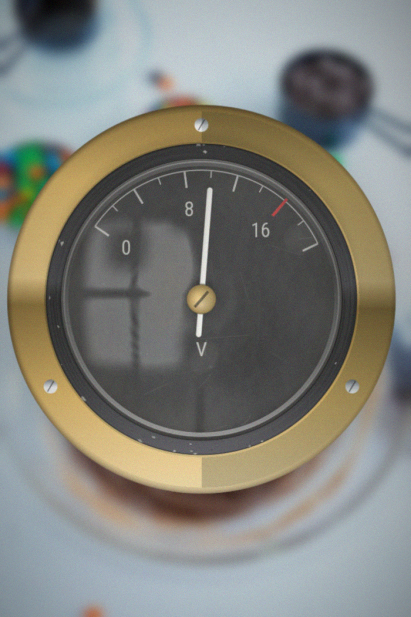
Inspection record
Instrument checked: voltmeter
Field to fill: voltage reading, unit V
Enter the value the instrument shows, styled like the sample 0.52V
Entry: 10V
